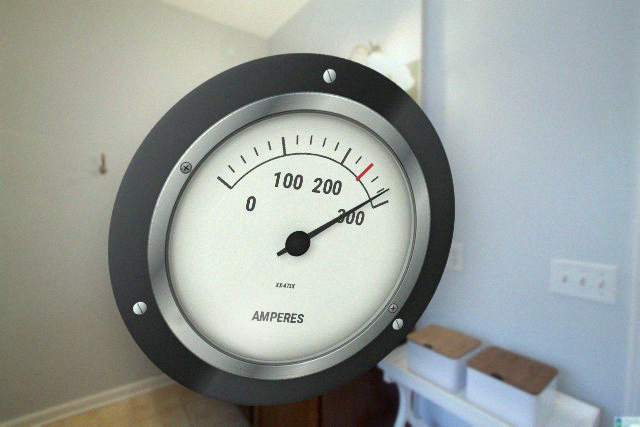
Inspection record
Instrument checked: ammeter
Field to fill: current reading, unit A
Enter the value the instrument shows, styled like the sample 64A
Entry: 280A
